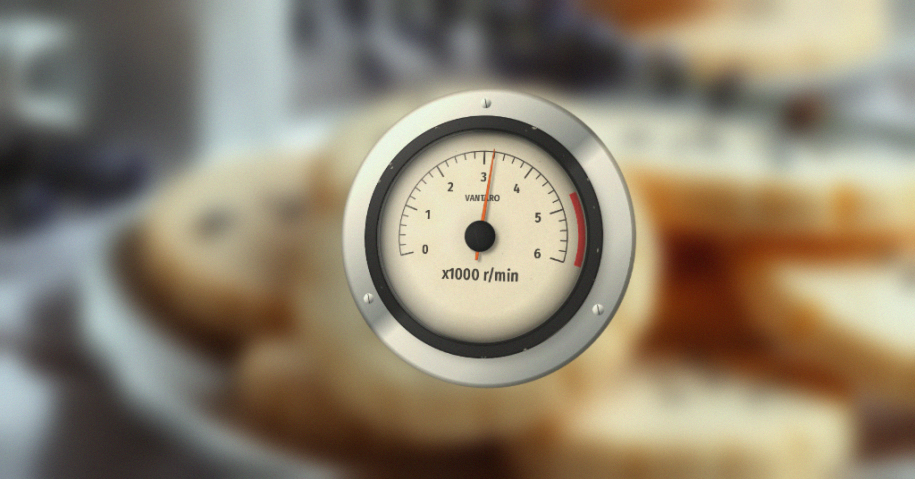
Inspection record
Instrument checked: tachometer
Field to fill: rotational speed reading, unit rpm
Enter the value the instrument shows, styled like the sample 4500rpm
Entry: 3200rpm
